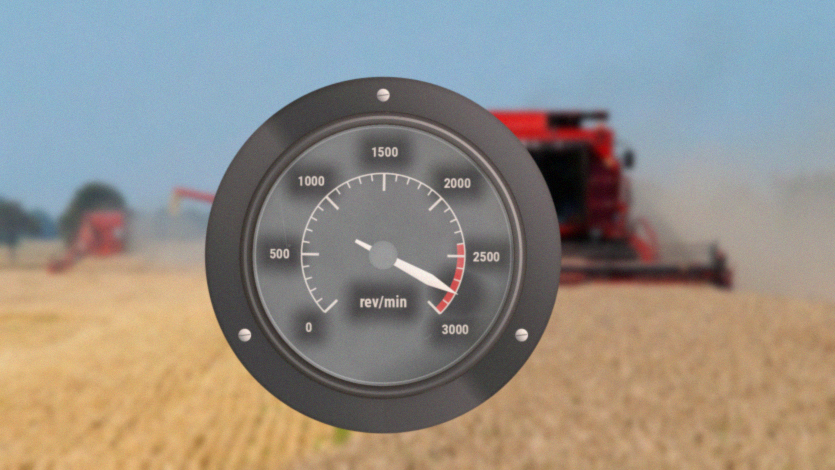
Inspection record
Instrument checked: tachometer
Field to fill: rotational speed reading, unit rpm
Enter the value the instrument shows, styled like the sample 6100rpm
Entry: 2800rpm
